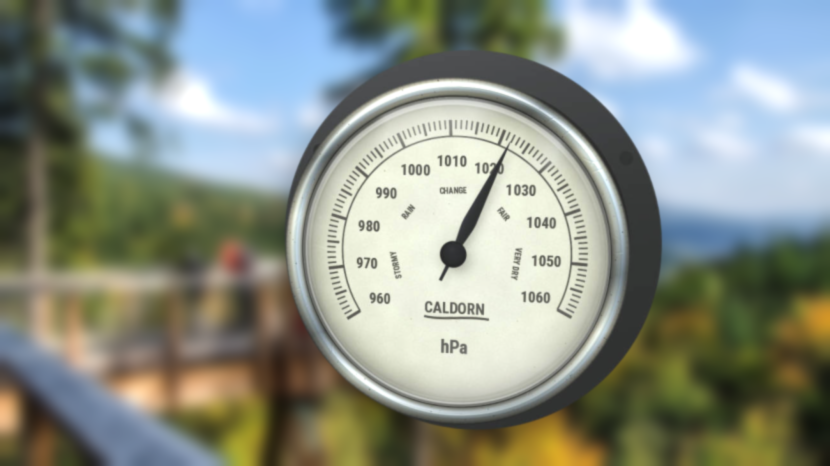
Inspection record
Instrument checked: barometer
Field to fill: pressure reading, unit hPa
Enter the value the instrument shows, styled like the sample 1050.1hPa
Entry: 1022hPa
